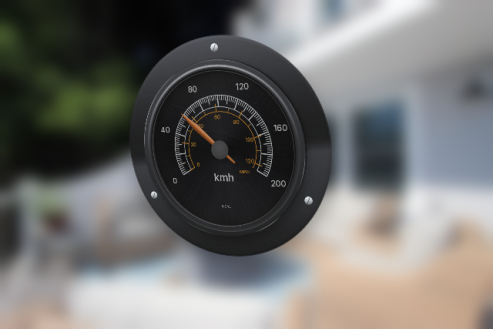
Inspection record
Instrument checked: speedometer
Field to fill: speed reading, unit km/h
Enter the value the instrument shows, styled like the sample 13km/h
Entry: 60km/h
